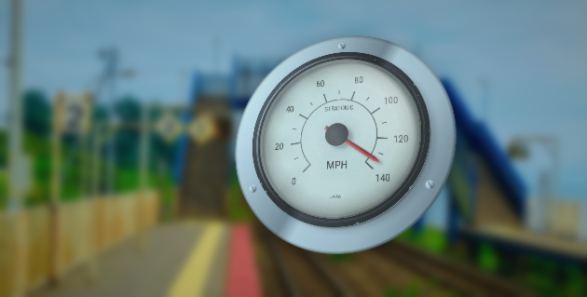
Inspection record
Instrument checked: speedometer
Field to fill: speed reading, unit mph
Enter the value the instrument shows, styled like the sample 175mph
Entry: 135mph
